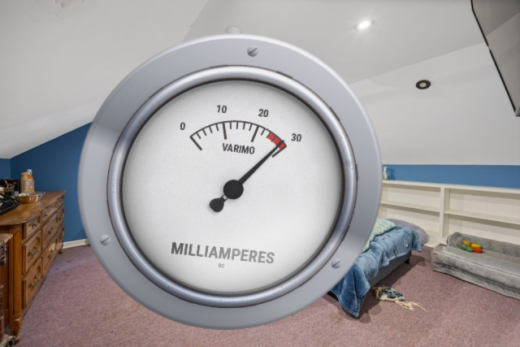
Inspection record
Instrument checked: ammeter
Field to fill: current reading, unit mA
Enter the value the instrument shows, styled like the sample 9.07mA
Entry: 28mA
